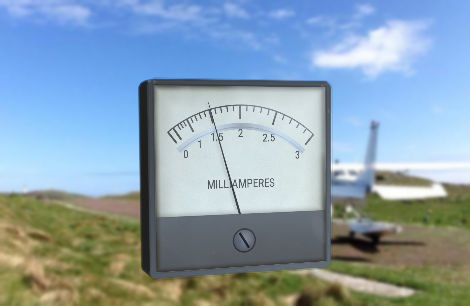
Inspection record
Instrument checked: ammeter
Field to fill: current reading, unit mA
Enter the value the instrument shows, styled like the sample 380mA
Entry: 1.5mA
